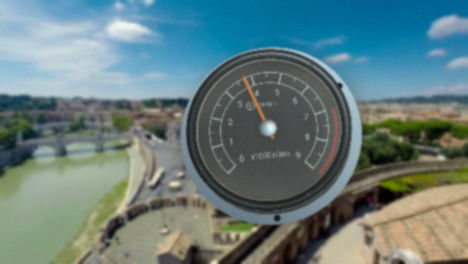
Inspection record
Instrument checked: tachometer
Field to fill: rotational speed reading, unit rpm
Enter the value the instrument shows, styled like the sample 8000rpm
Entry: 3750rpm
